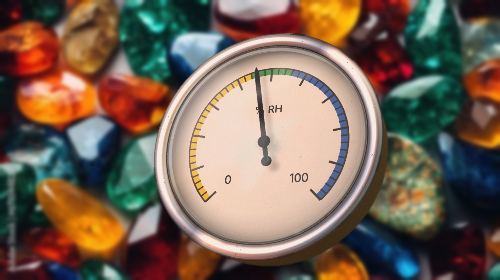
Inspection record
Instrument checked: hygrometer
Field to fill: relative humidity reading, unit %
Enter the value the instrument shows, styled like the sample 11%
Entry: 46%
